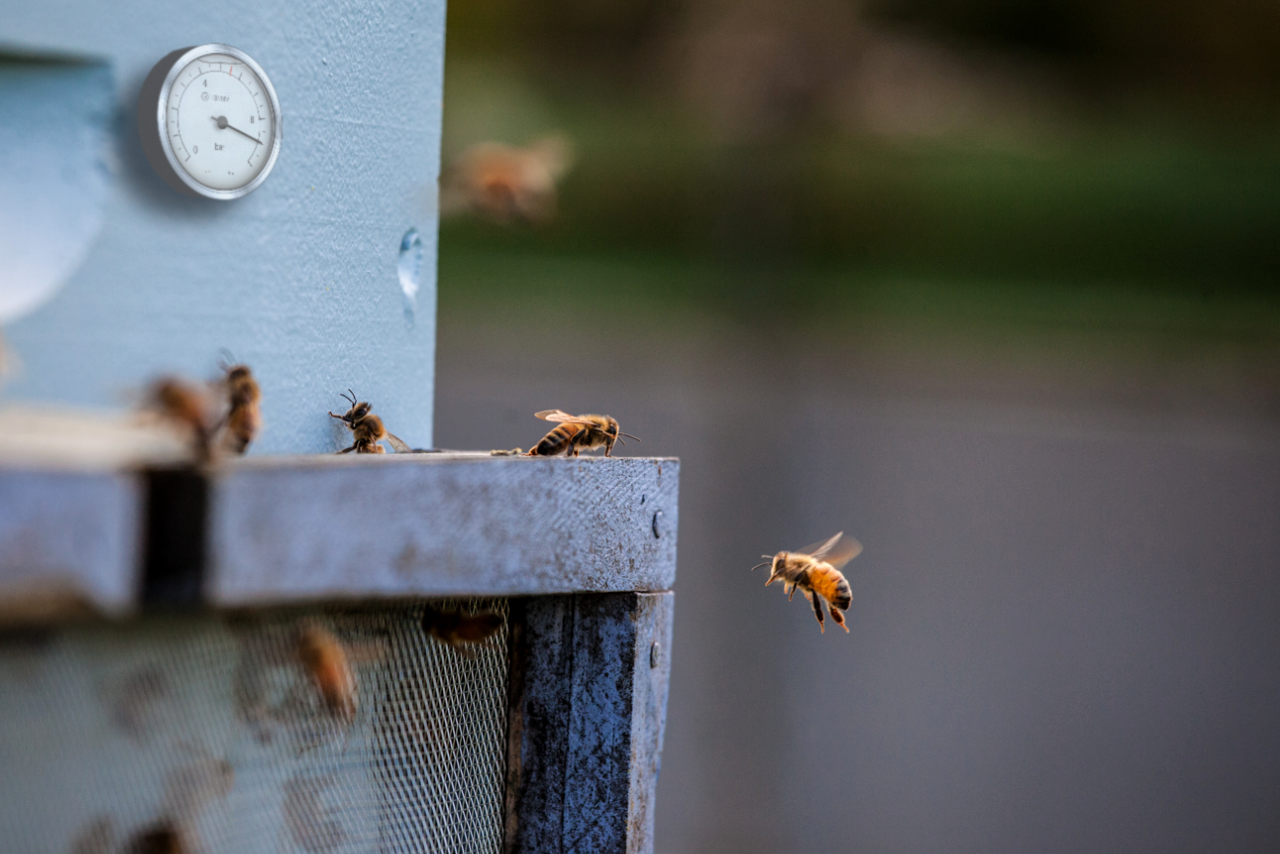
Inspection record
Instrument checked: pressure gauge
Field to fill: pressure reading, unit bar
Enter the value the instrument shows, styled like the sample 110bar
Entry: 9bar
